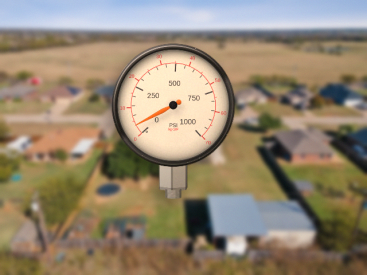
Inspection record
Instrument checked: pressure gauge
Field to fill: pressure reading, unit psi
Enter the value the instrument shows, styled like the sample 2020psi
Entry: 50psi
